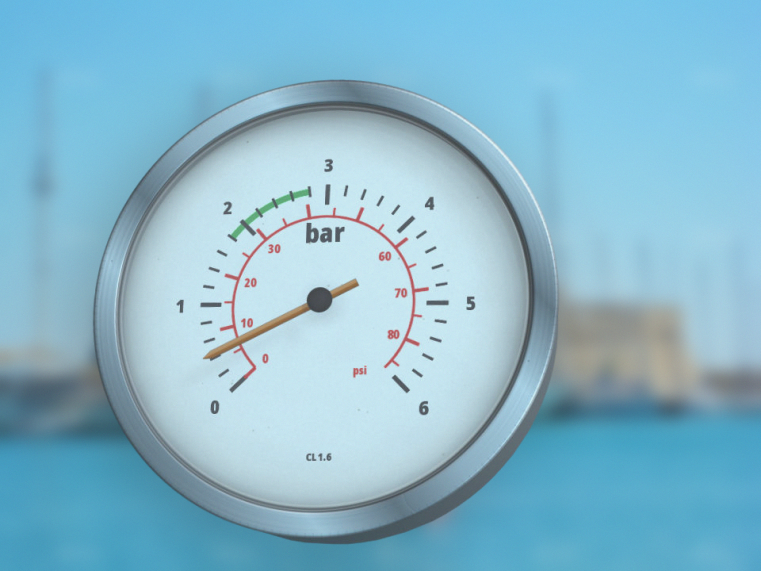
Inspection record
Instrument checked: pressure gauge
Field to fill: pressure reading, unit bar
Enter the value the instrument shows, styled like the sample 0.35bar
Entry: 0.4bar
